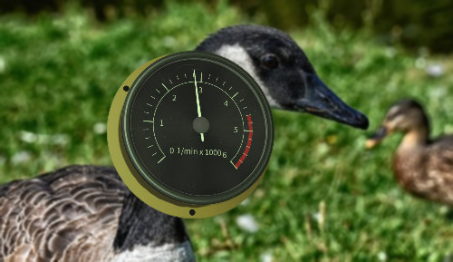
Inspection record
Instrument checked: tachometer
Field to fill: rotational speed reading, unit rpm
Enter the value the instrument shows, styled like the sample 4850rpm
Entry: 2800rpm
